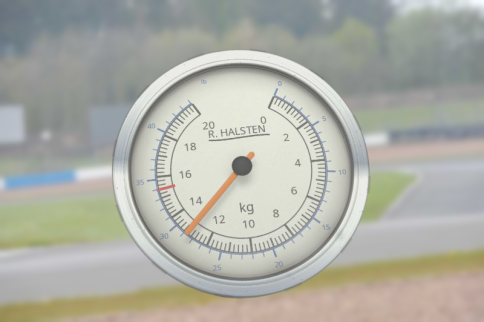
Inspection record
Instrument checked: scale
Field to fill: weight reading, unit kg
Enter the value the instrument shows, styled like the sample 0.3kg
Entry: 13kg
